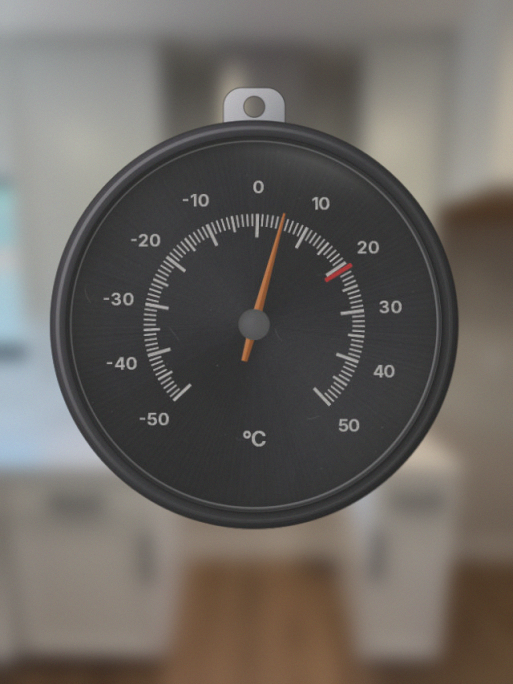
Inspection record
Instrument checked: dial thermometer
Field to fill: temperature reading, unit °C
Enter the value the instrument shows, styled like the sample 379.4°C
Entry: 5°C
